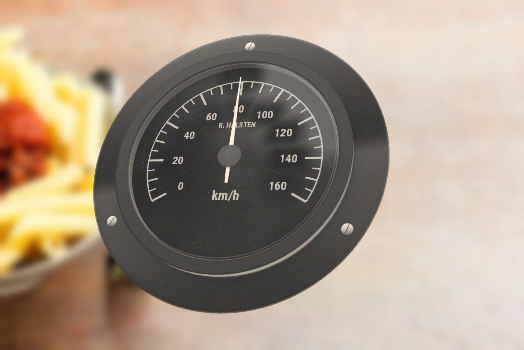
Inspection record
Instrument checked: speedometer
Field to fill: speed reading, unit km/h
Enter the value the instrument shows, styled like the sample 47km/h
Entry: 80km/h
